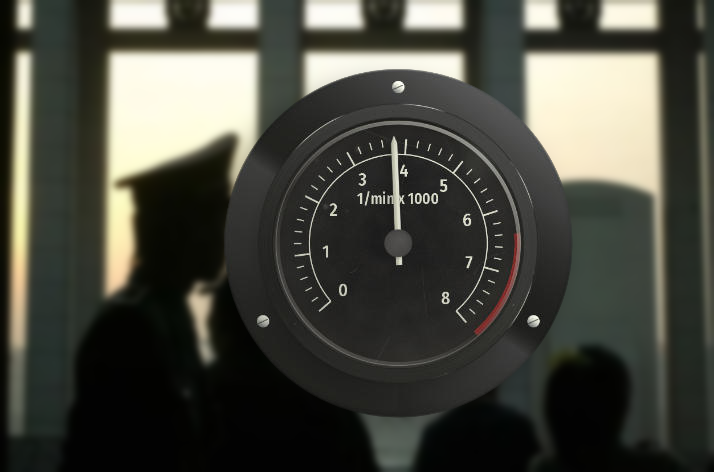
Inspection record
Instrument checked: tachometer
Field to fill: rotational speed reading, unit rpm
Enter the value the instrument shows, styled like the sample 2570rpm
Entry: 3800rpm
